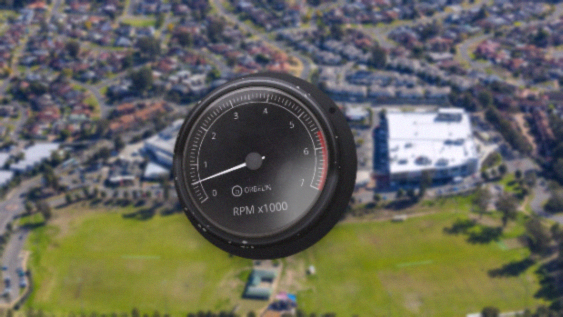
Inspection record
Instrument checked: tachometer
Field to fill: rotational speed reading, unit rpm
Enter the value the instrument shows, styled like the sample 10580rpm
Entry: 500rpm
